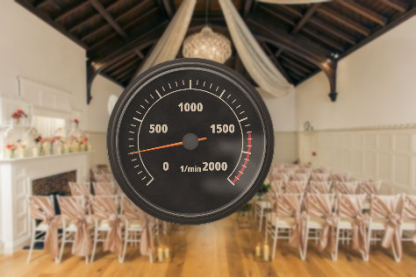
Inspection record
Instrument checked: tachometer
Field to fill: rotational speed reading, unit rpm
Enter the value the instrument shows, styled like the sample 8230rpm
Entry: 250rpm
